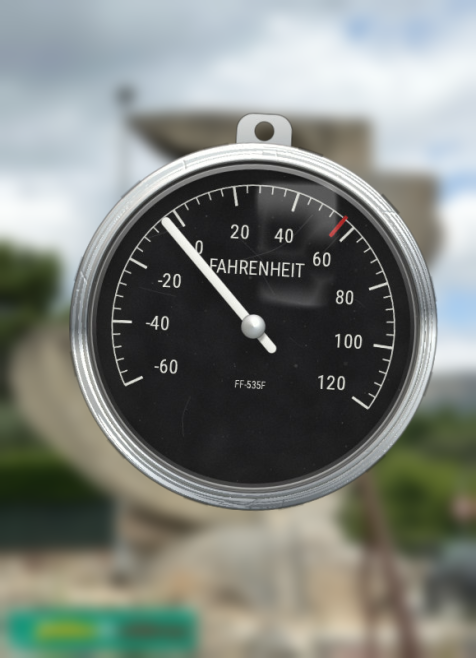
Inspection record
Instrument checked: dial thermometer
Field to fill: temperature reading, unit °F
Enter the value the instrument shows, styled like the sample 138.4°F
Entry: -4°F
